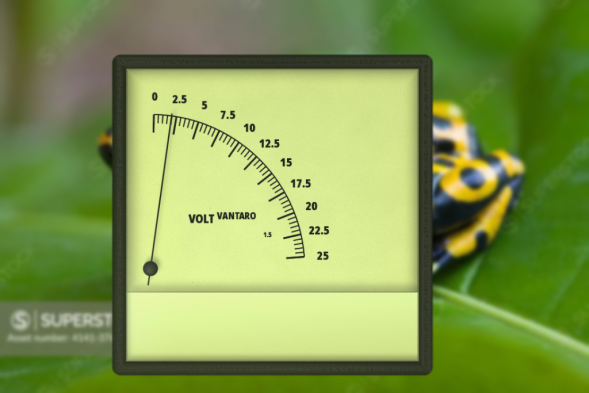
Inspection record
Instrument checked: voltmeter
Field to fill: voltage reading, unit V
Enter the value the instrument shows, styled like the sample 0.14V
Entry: 2V
